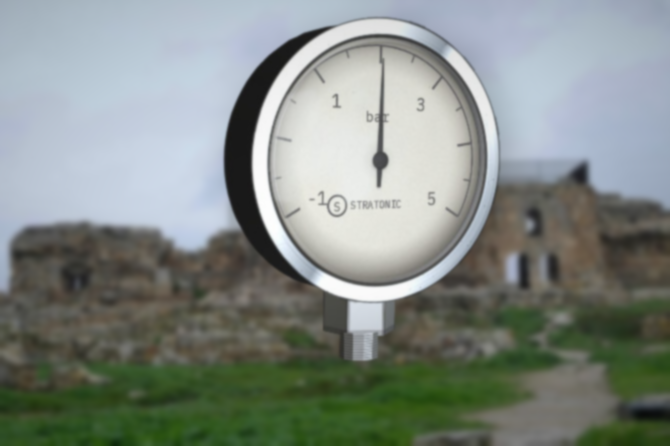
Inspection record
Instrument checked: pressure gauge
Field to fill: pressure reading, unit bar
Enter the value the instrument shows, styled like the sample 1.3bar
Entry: 2bar
